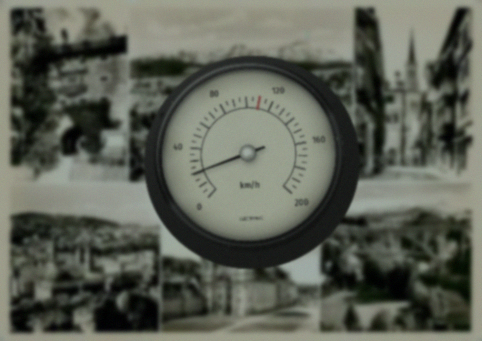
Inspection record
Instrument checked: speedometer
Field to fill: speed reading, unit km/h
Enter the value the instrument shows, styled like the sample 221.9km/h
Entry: 20km/h
